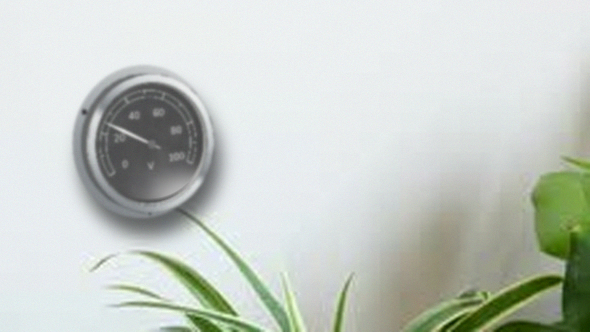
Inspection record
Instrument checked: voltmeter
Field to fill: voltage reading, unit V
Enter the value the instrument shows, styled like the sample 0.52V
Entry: 25V
